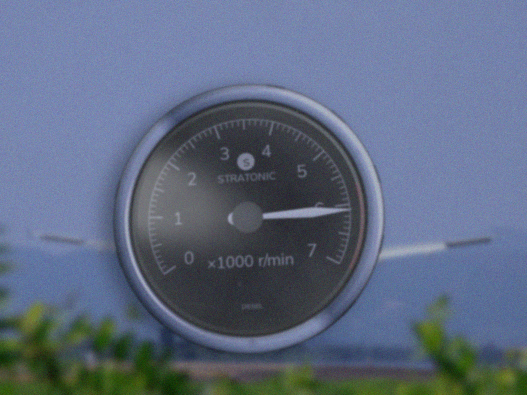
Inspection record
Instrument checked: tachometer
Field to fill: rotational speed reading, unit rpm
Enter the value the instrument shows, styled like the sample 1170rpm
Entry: 6100rpm
